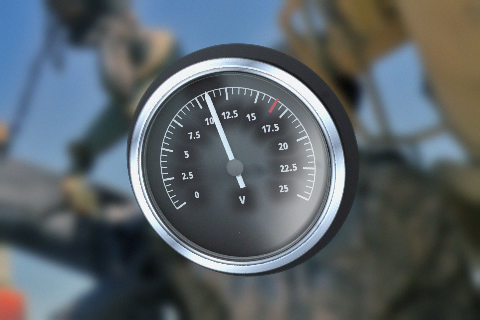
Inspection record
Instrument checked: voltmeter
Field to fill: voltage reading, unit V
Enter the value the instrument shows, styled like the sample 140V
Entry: 11V
